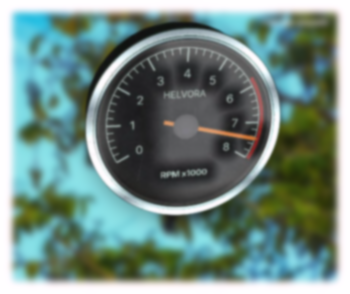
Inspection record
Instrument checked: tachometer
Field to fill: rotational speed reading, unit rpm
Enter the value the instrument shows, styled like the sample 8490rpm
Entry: 7400rpm
